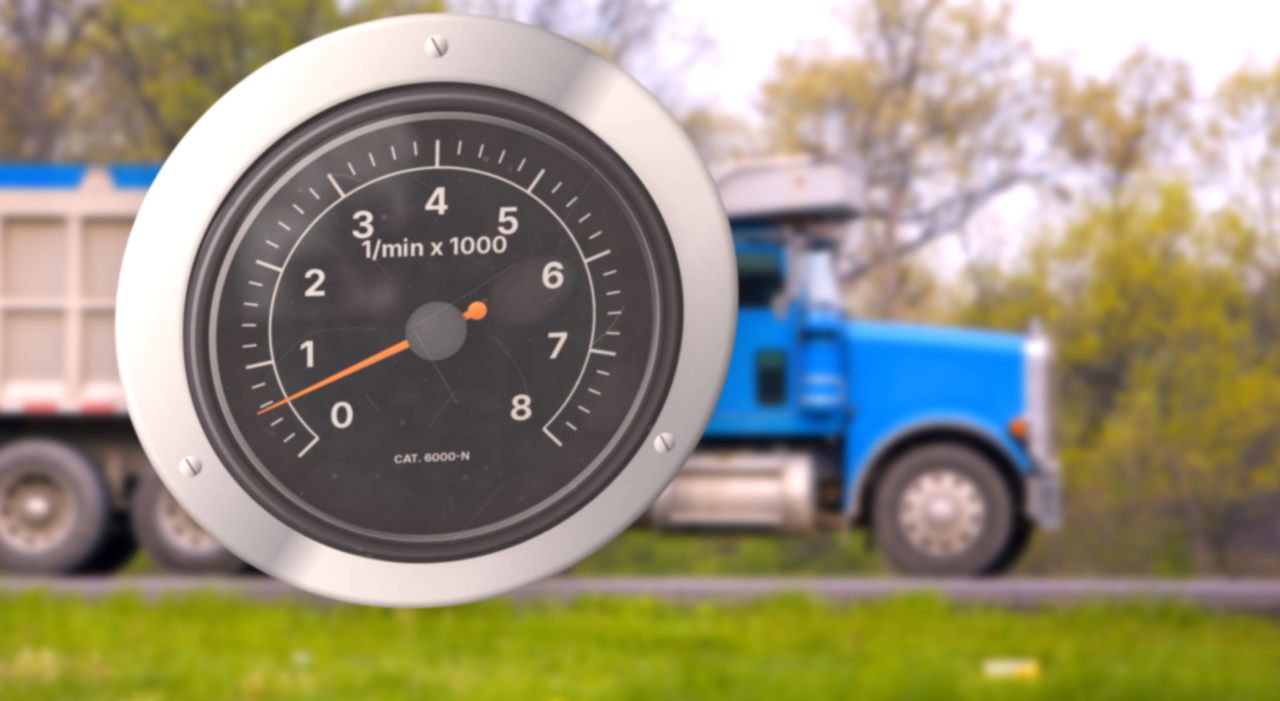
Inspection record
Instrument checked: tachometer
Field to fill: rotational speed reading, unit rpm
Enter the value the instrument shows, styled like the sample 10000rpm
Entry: 600rpm
